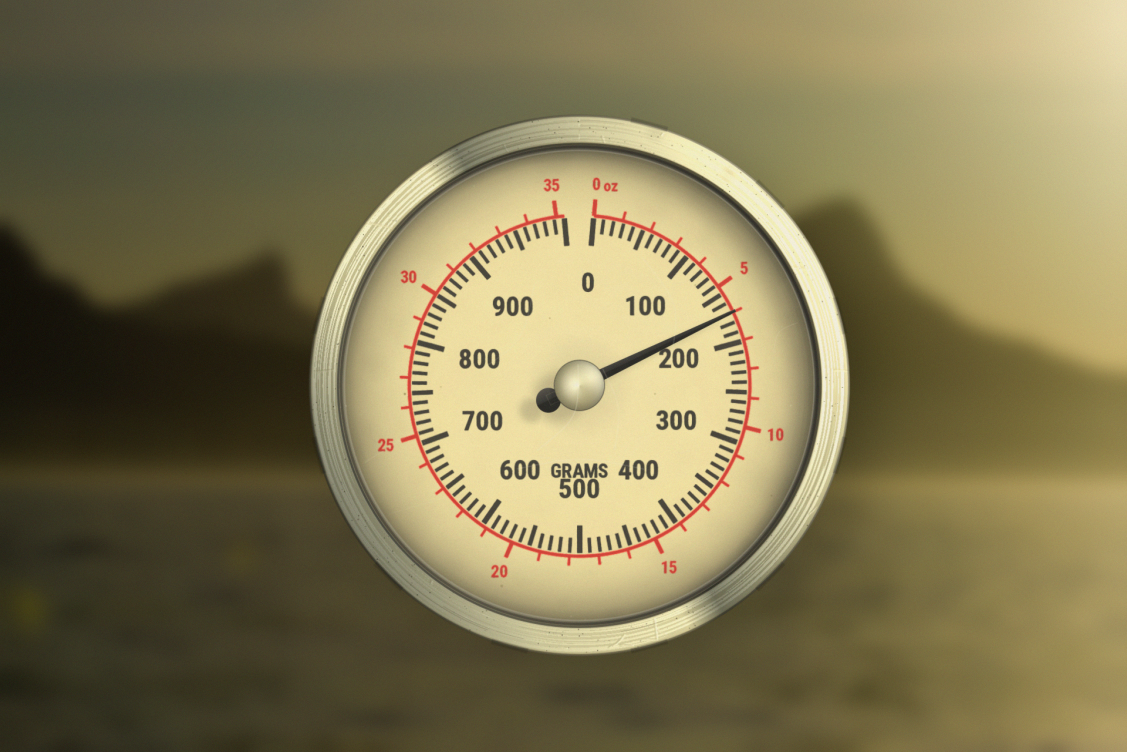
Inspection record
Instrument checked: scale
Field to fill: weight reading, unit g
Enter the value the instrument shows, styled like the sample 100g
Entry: 170g
